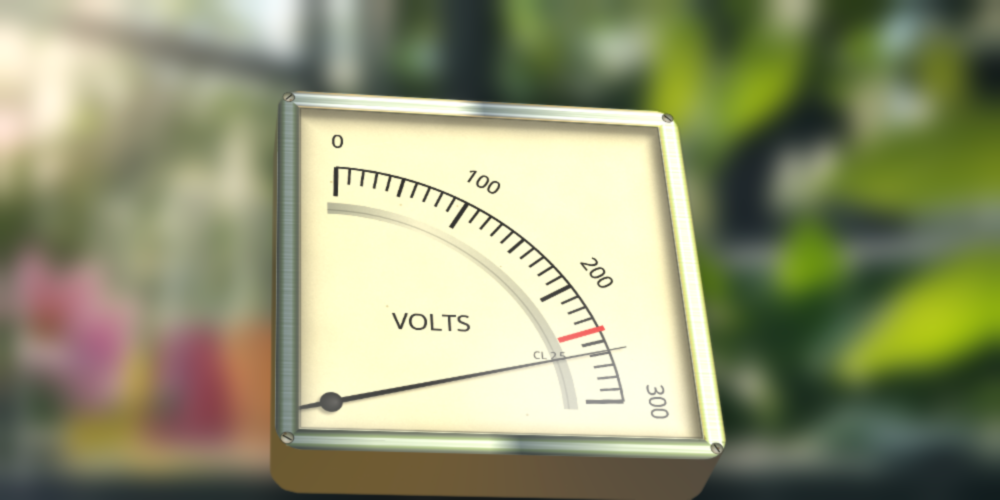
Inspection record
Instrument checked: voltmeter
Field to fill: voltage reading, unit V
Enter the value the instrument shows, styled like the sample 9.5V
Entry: 260V
